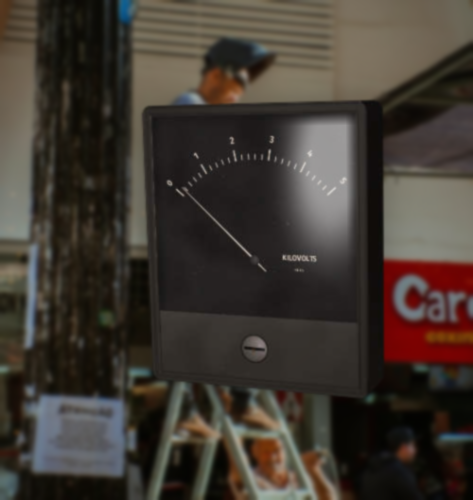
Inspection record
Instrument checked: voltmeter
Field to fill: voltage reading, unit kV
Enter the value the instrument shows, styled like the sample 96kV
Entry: 0.2kV
